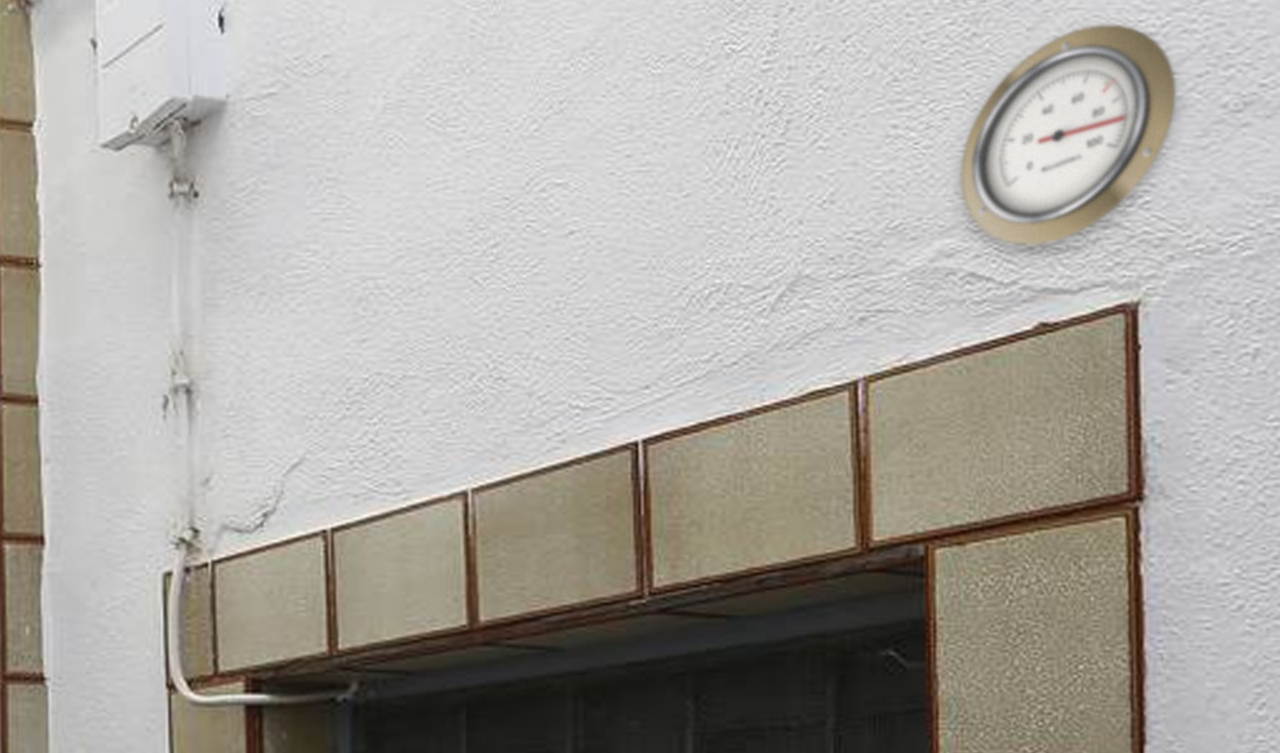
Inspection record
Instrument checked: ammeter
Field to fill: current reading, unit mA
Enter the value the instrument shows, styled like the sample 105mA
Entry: 90mA
